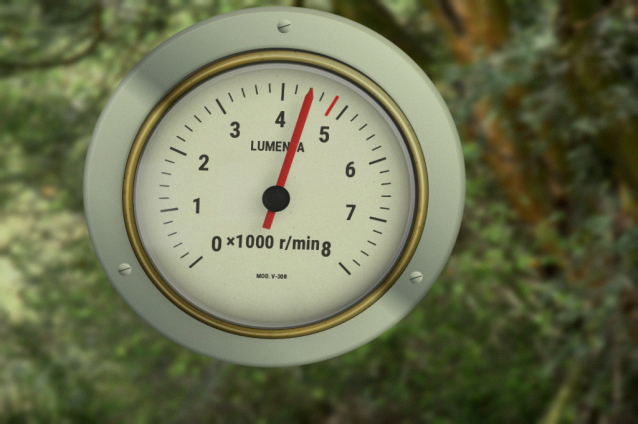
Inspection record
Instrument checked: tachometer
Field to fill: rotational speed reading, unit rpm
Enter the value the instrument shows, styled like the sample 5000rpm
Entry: 4400rpm
